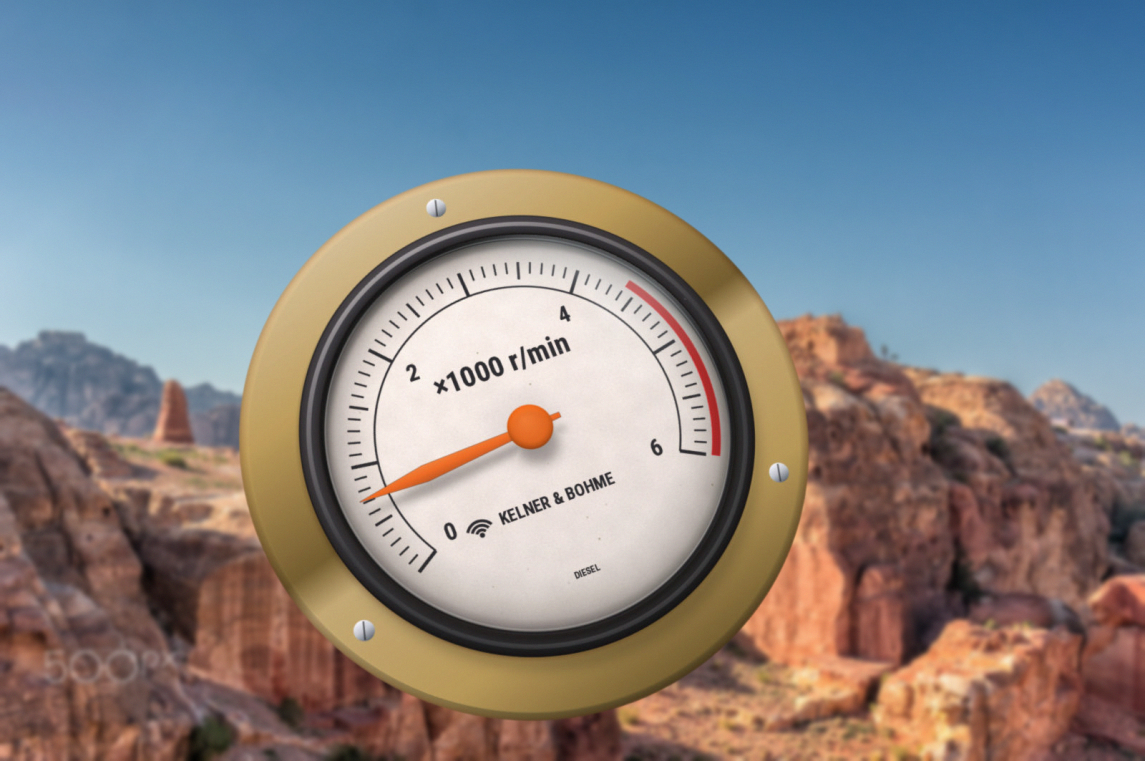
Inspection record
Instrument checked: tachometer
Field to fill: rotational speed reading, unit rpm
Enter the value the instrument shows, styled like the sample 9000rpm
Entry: 700rpm
